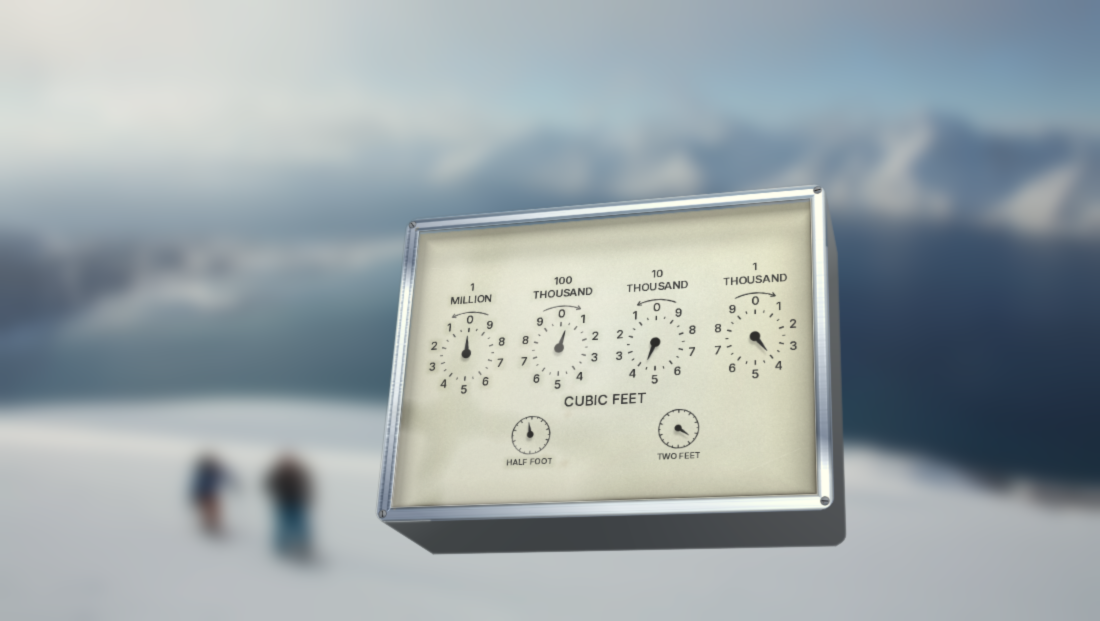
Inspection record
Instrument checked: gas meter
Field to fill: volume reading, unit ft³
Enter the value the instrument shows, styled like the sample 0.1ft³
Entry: 4400ft³
